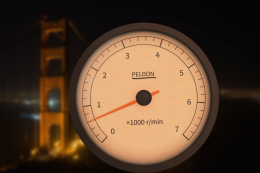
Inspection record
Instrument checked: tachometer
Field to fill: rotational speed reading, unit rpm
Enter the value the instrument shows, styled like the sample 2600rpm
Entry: 600rpm
